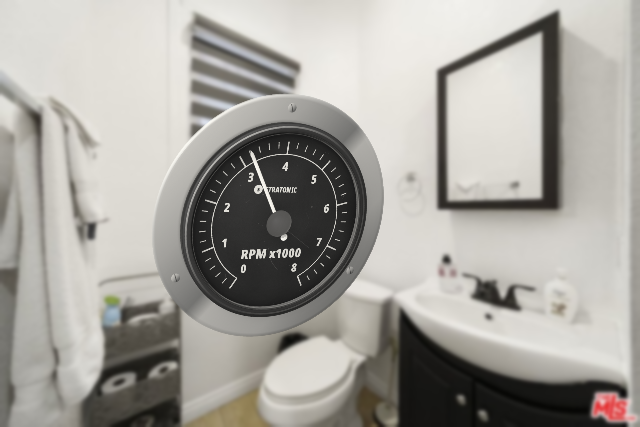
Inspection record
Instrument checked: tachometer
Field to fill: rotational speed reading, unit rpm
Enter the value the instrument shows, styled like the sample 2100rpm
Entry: 3200rpm
